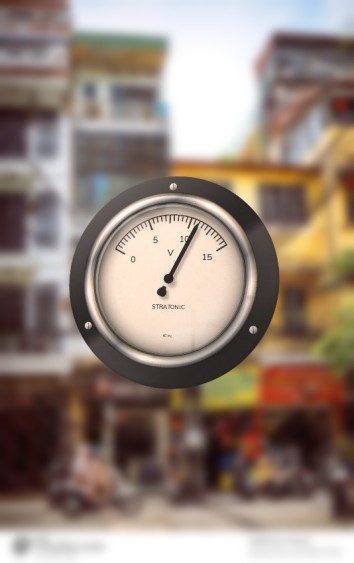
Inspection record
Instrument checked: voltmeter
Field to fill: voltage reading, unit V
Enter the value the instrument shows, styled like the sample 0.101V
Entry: 11V
